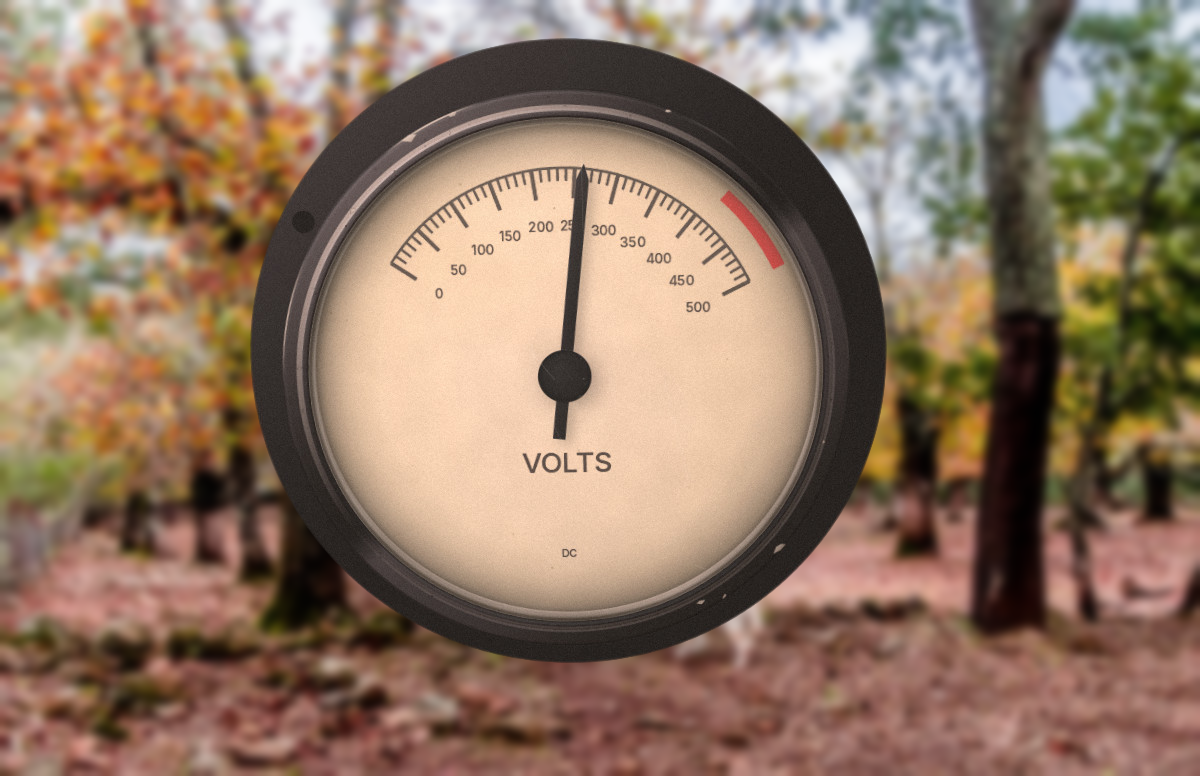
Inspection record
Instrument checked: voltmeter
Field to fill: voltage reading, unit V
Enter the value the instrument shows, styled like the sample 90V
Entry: 260V
